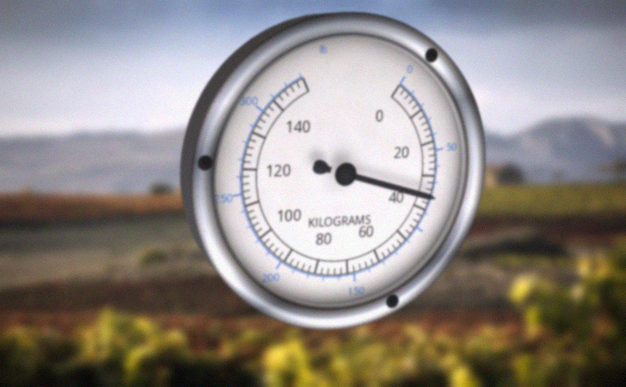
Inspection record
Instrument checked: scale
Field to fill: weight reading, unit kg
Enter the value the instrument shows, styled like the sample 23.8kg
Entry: 36kg
